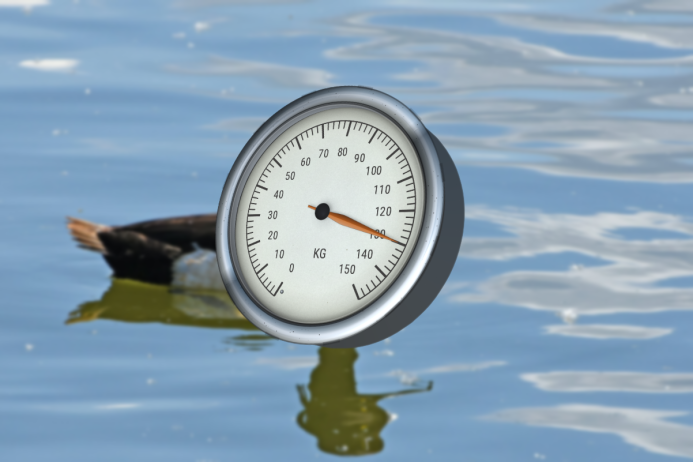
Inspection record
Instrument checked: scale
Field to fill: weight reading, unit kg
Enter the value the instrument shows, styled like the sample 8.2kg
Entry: 130kg
